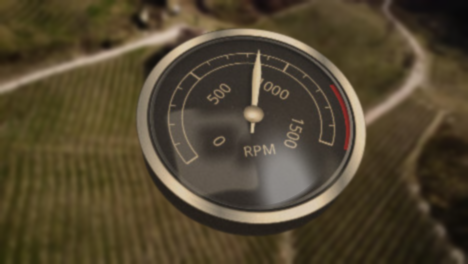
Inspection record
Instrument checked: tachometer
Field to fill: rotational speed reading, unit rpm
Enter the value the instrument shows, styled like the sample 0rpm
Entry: 850rpm
